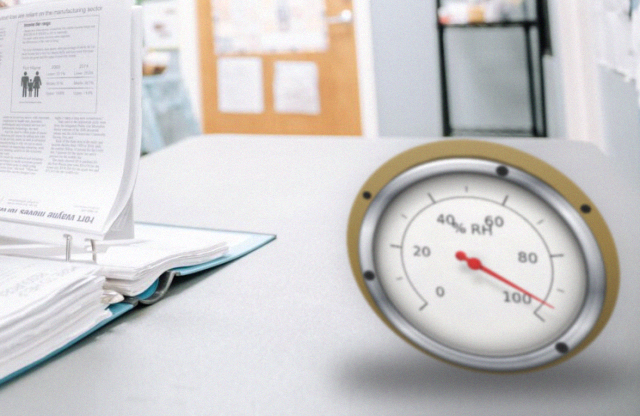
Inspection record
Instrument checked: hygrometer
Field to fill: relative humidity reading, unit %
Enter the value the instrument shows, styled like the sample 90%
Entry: 95%
